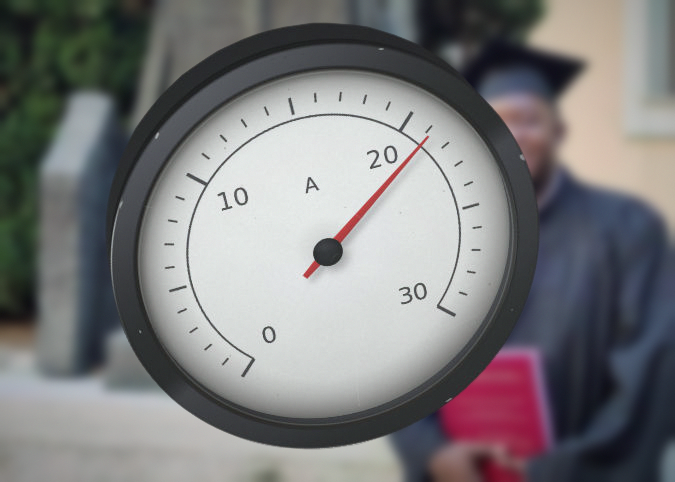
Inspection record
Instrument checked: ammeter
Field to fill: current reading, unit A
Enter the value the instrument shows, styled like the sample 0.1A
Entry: 21A
